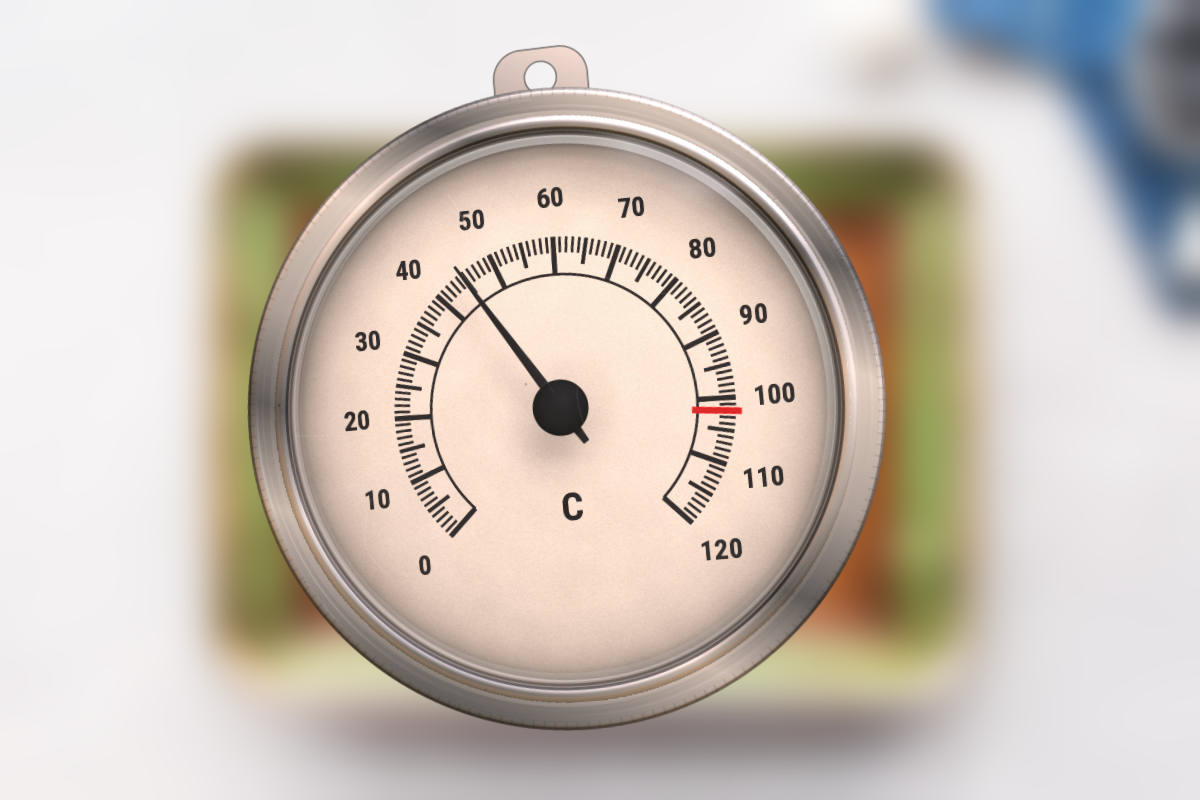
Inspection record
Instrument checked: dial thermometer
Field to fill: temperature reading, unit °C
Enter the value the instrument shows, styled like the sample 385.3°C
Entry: 45°C
